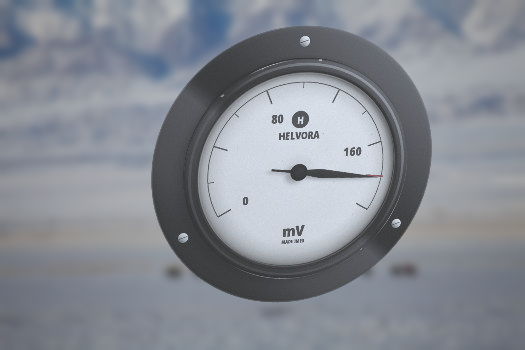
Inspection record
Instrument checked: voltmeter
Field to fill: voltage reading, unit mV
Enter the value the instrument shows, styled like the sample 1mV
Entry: 180mV
